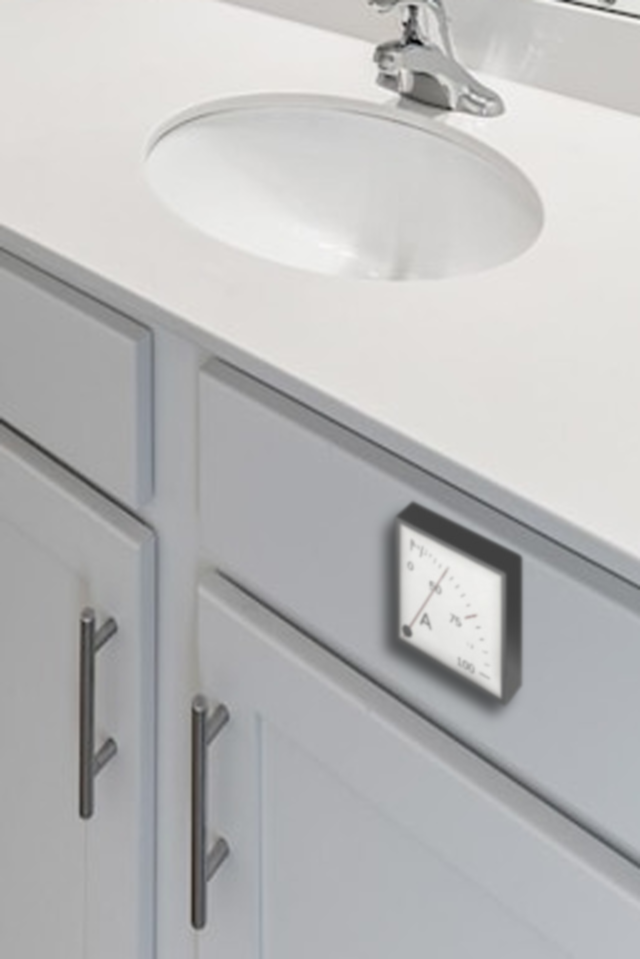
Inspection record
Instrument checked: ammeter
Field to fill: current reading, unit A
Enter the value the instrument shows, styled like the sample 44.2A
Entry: 50A
